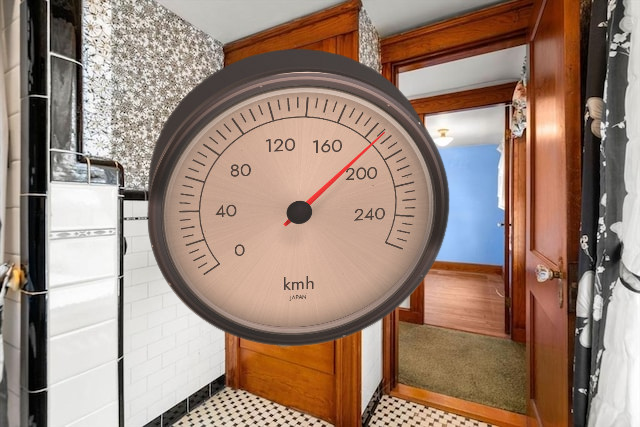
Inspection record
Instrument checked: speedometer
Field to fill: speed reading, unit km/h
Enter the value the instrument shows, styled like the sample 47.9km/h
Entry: 185km/h
